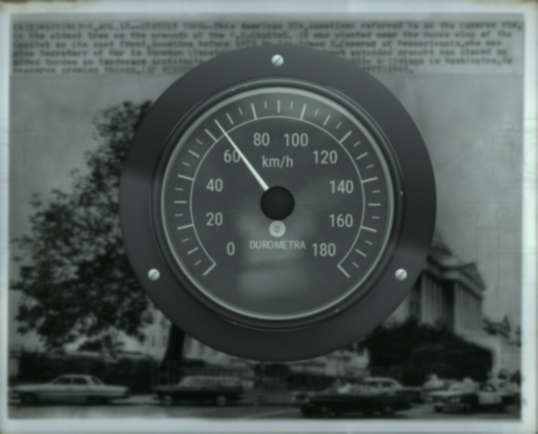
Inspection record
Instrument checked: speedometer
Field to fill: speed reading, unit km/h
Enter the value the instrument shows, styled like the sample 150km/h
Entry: 65km/h
